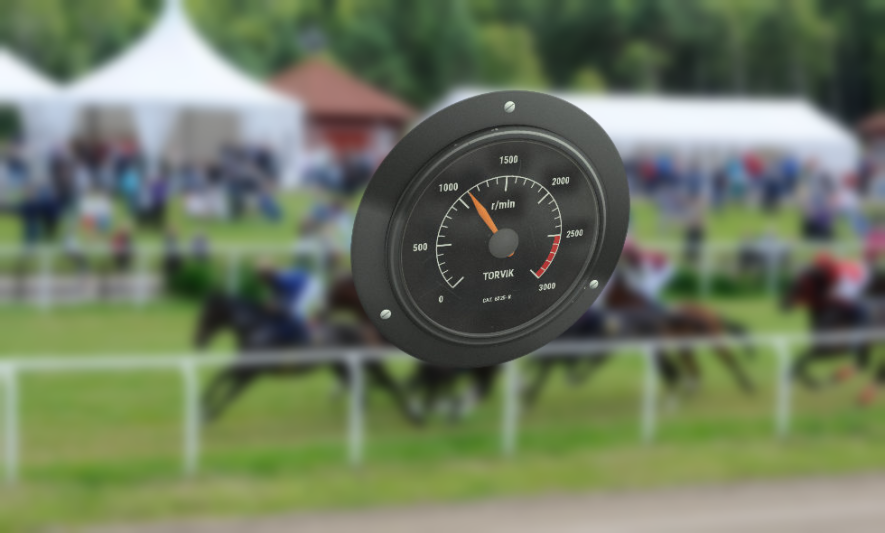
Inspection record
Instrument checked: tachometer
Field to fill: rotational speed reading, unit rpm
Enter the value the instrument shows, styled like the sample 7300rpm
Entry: 1100rpm
